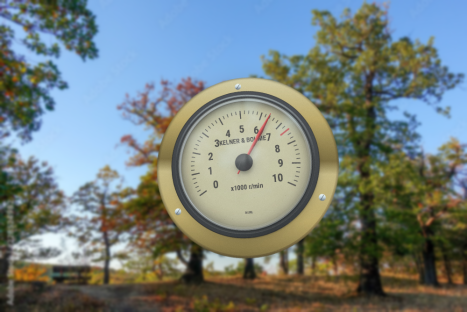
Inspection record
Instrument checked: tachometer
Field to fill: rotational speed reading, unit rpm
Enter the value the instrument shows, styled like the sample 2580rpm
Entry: 6400rpm
